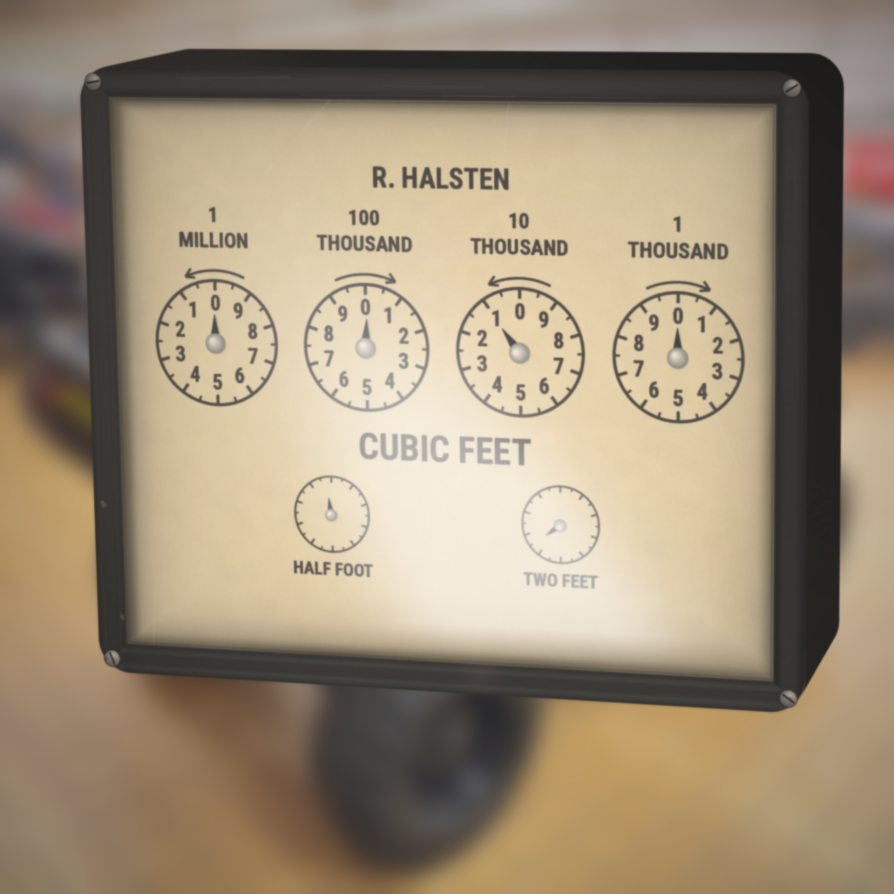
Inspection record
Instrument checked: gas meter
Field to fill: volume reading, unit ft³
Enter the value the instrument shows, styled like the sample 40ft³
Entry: 1000ft³
